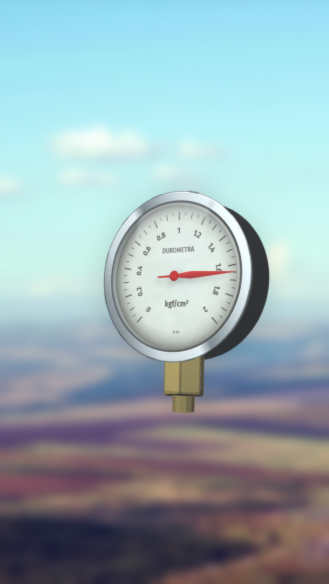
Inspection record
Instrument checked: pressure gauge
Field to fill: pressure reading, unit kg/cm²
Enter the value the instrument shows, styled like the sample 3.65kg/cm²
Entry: 1.65kg/cm²
